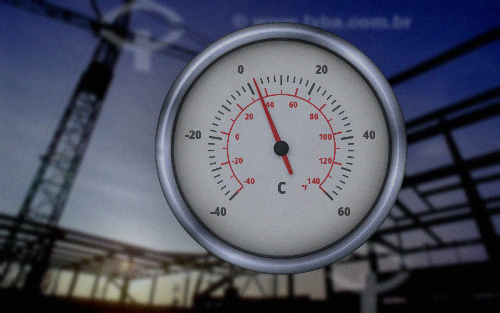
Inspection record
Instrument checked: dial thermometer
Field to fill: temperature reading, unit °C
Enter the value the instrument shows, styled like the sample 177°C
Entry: 2°C
